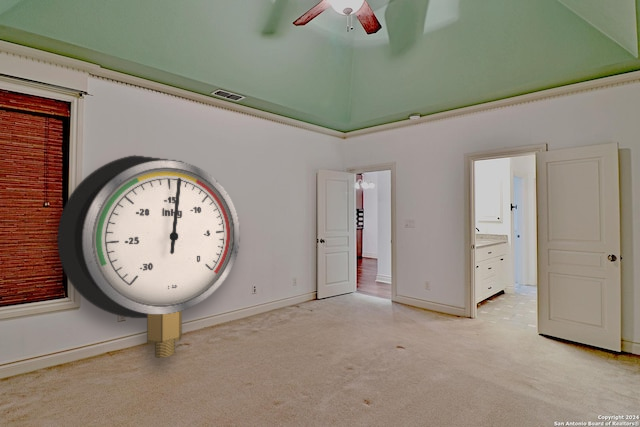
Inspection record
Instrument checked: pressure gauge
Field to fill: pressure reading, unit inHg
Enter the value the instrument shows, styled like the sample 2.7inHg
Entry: -14inHg
